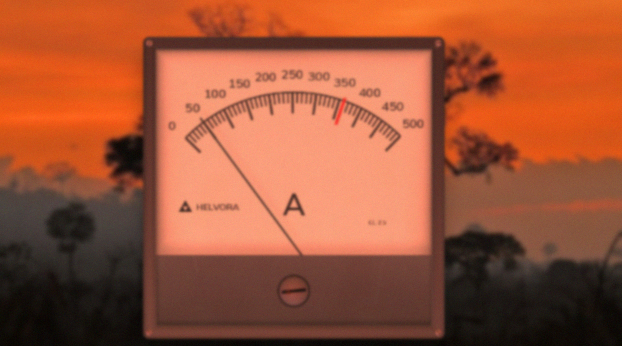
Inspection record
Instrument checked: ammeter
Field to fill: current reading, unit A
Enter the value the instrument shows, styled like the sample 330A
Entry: 50A
